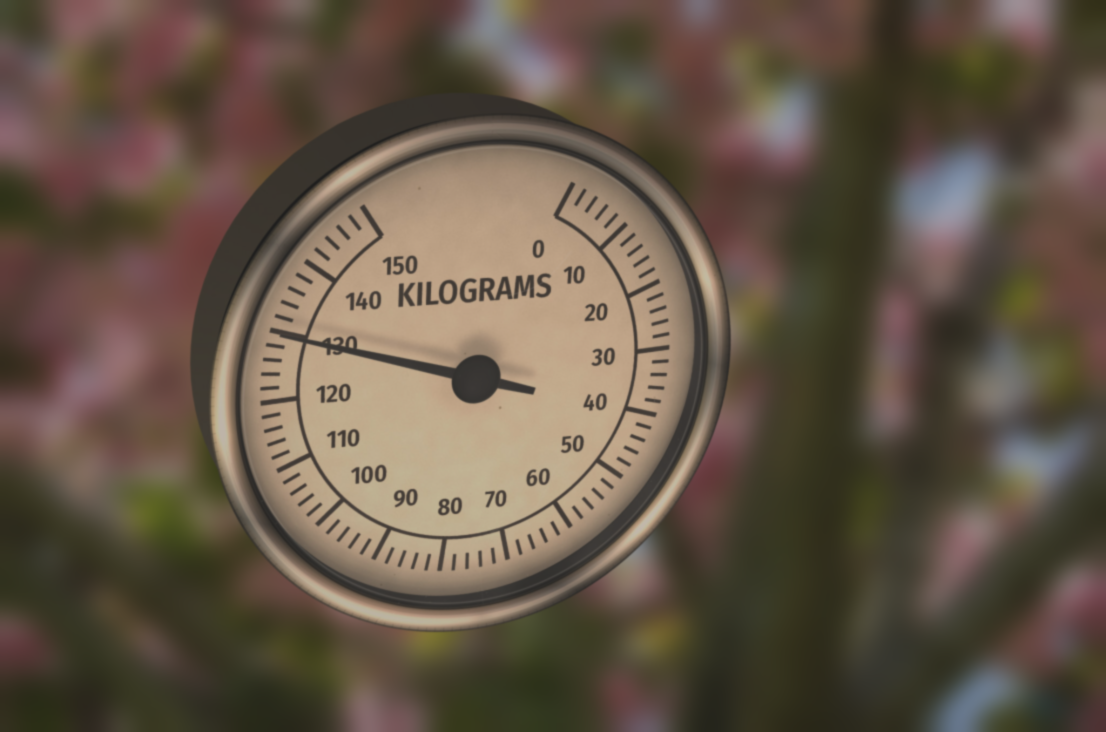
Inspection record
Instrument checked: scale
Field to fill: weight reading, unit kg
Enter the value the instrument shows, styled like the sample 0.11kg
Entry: 130kg
